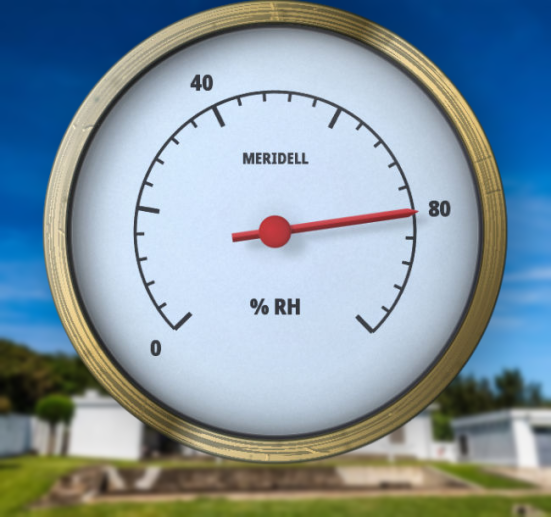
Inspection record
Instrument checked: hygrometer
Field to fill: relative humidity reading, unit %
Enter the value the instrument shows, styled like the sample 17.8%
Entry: 80%
